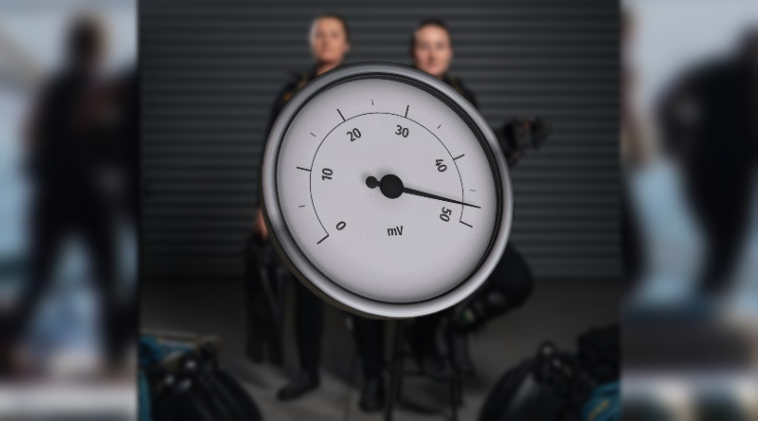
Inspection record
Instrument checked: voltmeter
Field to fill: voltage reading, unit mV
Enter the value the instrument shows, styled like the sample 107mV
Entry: 47.5mV
